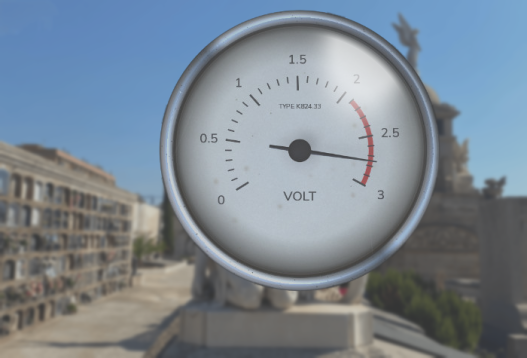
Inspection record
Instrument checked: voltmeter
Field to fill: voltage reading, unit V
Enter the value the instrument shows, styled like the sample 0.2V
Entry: 2.75V
